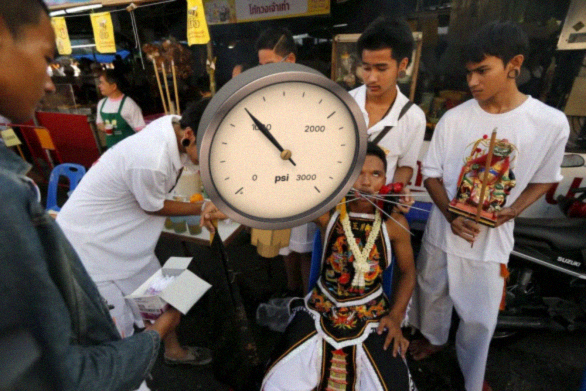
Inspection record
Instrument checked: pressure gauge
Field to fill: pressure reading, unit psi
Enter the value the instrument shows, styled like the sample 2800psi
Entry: 1000psi
